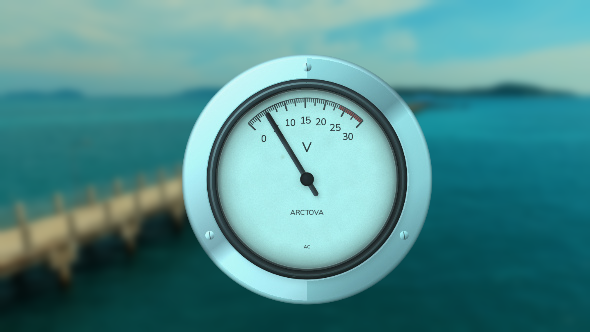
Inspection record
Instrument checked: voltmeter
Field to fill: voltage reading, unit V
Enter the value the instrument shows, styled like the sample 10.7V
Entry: 5V
